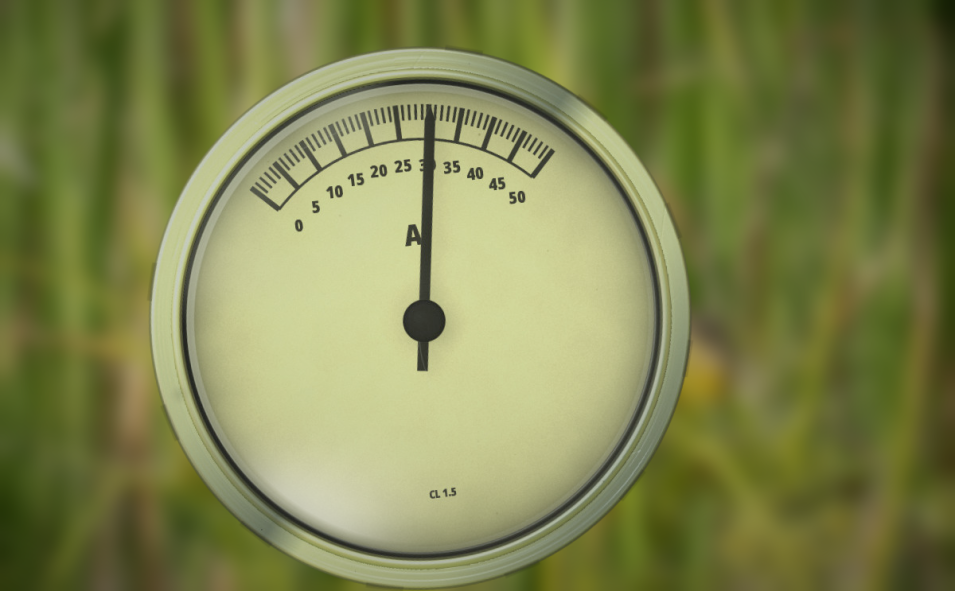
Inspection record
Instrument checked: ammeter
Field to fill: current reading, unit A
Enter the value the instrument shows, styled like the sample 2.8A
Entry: 30A
